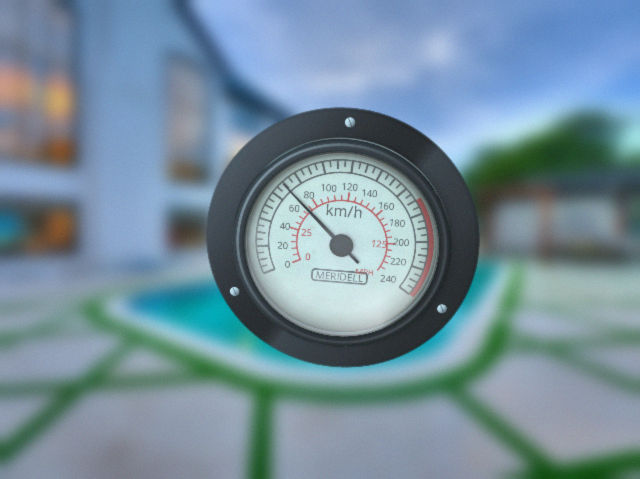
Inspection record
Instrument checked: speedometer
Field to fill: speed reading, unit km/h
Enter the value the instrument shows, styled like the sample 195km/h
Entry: 70km/h
